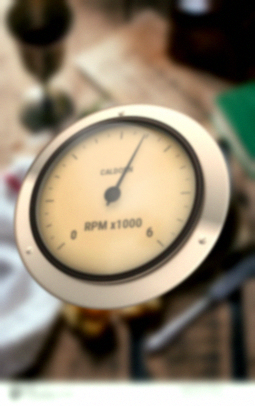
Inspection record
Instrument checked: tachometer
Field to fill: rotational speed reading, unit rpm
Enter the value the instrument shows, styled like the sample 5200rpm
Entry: 3500rpm
